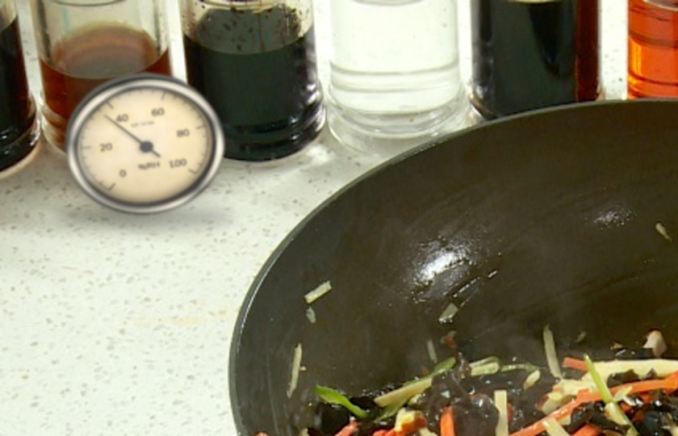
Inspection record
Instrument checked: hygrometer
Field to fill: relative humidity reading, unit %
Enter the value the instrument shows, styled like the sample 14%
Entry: 36%
